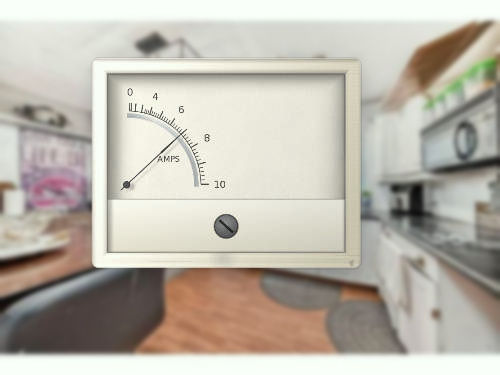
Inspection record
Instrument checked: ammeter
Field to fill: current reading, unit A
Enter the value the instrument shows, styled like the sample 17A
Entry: 7A
